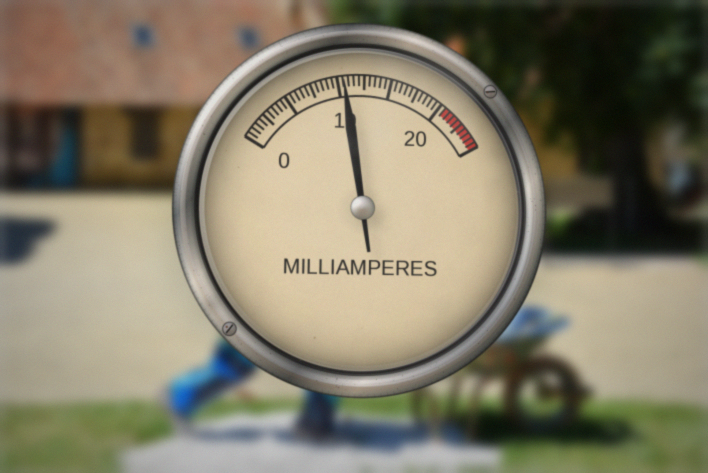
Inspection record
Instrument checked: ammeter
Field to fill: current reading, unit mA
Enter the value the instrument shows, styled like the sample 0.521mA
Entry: 10.5mA
